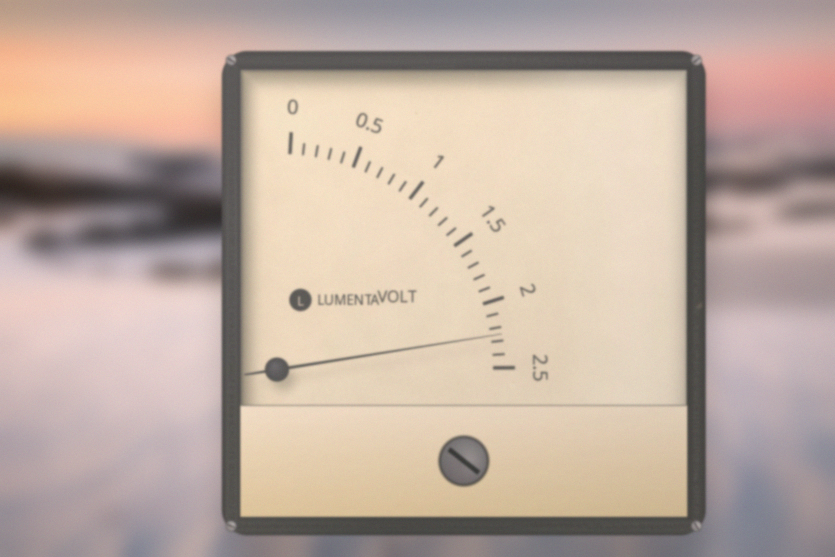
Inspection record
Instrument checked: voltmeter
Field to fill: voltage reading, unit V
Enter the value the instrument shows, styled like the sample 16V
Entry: 2.25V
